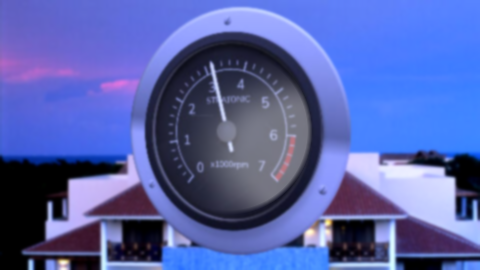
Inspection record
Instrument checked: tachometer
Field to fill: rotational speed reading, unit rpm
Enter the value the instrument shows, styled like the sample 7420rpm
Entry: 3200rpm
